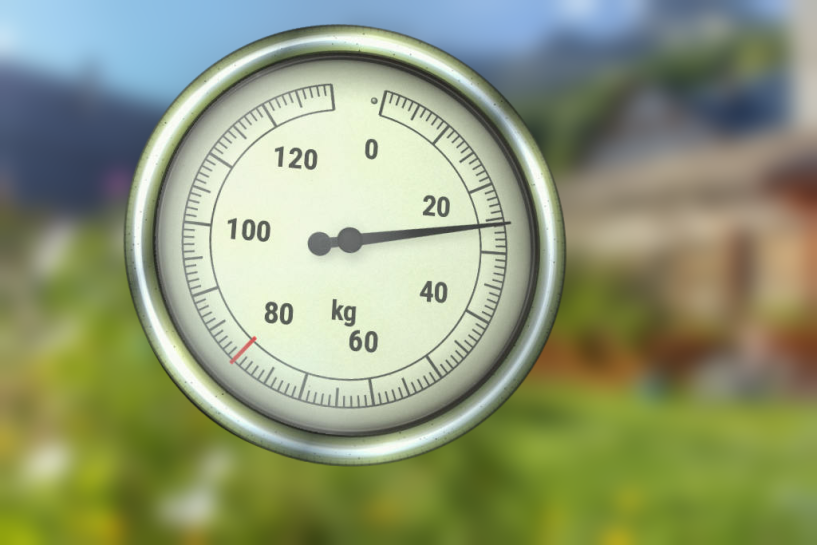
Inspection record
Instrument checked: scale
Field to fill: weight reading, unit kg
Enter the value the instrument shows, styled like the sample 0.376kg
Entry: 26kg
